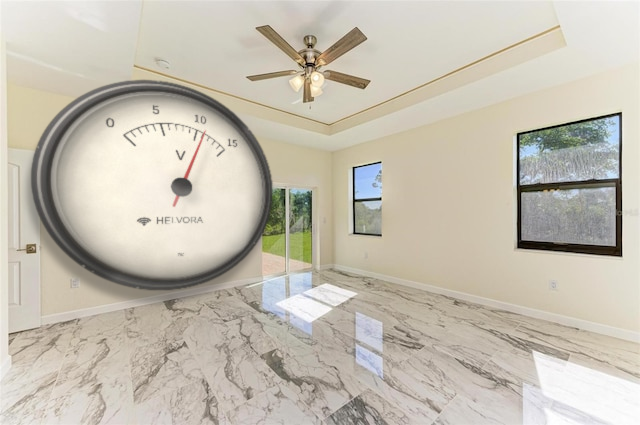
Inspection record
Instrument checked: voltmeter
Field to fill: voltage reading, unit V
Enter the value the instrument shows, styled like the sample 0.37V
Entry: 11V
